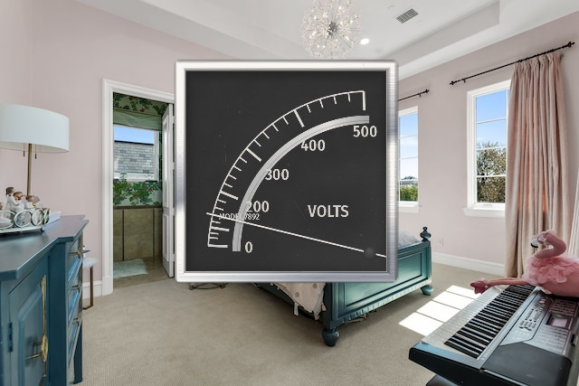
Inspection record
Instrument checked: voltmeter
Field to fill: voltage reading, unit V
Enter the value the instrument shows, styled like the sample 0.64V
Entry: 140V
